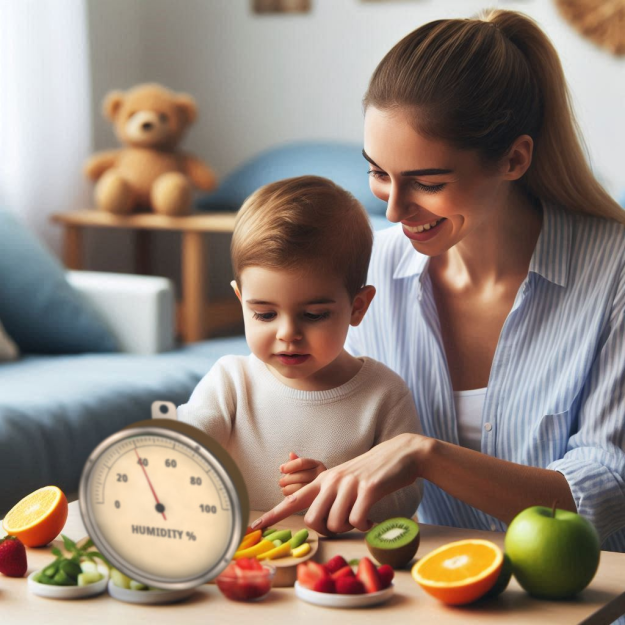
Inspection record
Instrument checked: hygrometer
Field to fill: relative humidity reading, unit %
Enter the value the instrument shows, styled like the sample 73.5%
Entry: 40%
